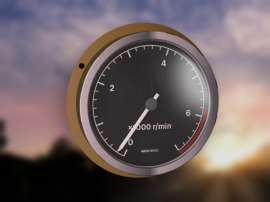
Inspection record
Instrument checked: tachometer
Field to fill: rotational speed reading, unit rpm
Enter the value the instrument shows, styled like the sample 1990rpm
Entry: 200rpm
